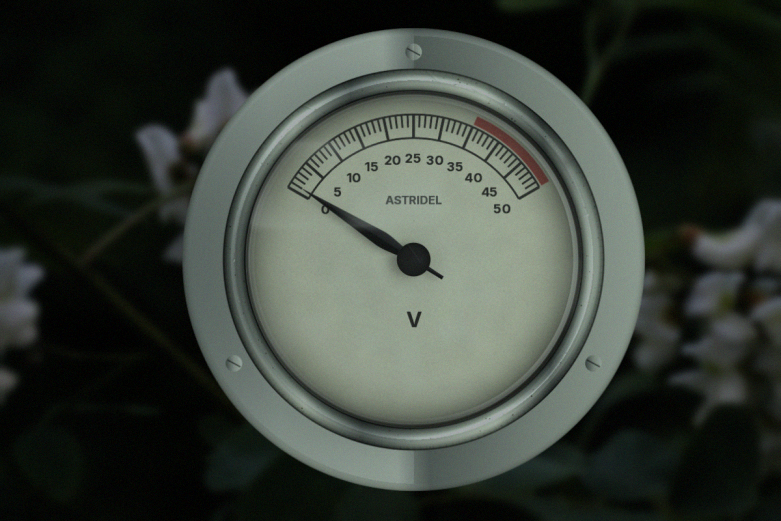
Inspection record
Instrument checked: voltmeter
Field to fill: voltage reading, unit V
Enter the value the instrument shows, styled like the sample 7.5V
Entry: 1V
